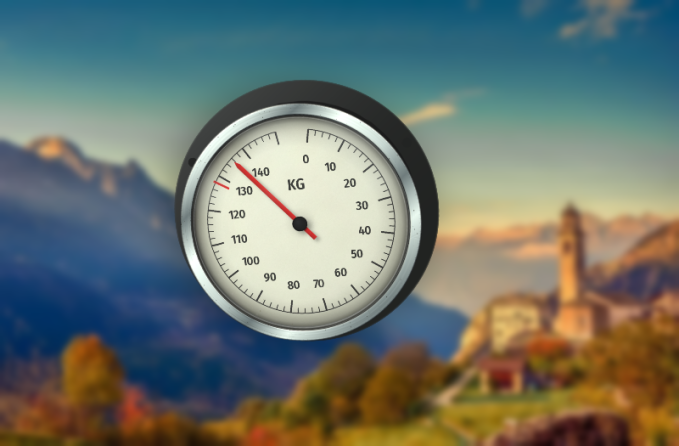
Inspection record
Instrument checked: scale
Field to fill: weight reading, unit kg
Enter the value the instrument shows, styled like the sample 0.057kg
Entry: 136kg
